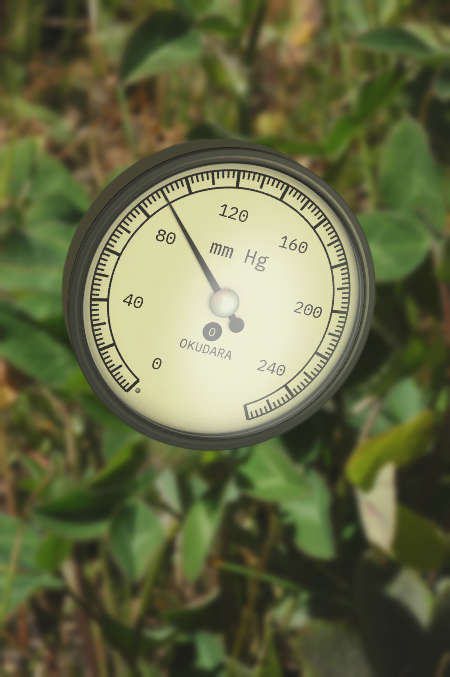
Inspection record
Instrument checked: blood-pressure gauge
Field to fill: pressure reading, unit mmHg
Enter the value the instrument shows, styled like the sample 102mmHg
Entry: 90mmHg
